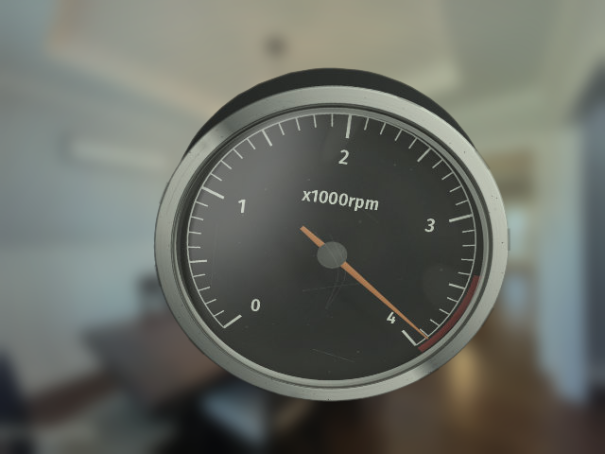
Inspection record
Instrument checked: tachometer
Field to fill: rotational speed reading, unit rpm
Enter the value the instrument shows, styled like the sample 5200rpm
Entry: 3900rpm
